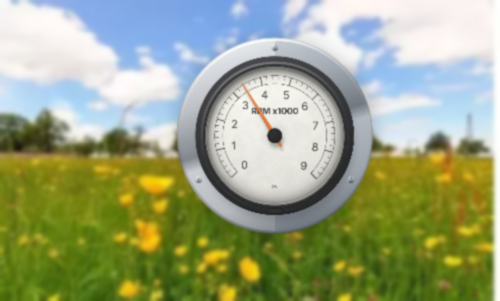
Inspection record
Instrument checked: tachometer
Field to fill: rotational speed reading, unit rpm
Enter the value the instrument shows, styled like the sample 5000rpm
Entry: 3400rpm
